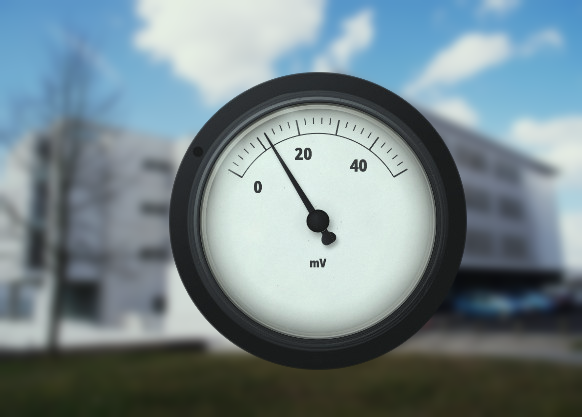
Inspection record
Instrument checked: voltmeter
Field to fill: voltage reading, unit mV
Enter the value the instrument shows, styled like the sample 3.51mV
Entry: 12mV
